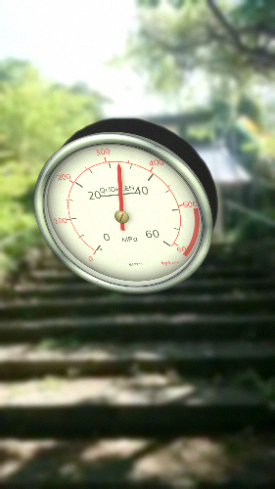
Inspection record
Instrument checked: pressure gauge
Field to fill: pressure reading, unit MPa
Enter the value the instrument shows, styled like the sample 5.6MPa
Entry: 32.5MPa
